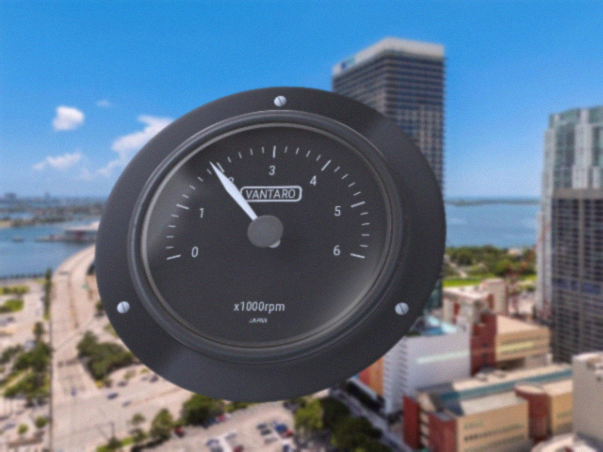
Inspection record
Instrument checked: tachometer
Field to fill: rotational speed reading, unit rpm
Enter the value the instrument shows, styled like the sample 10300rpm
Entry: 1900rpm
